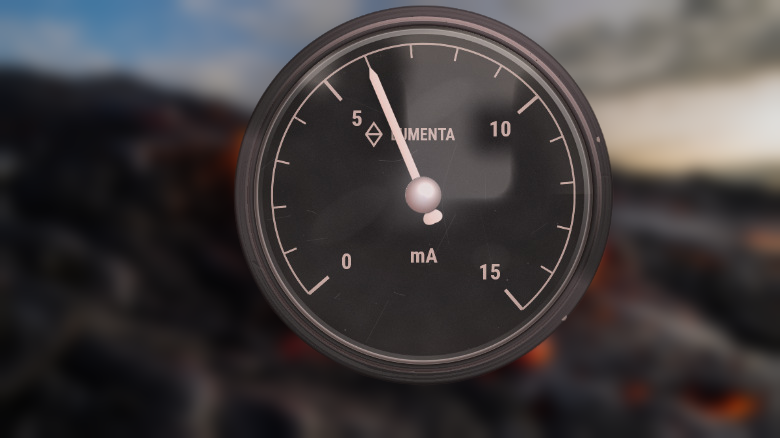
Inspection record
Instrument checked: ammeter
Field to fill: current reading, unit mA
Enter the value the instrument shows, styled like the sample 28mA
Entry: 6mA
